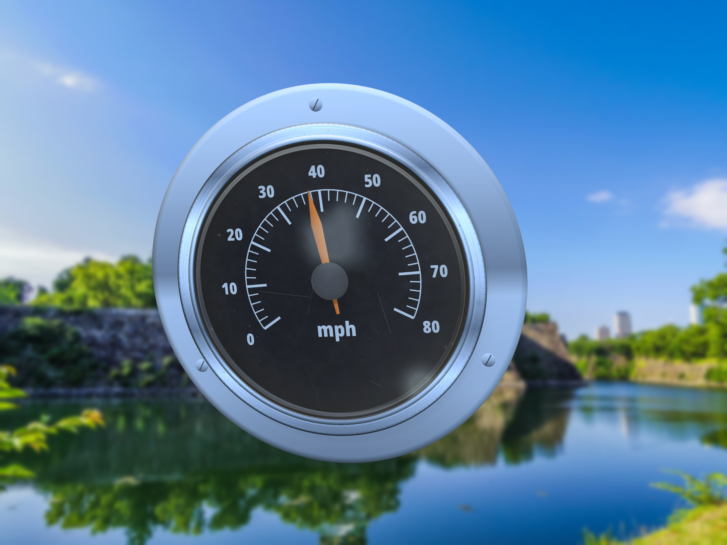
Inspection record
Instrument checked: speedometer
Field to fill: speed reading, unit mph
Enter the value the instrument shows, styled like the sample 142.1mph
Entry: 38mph
